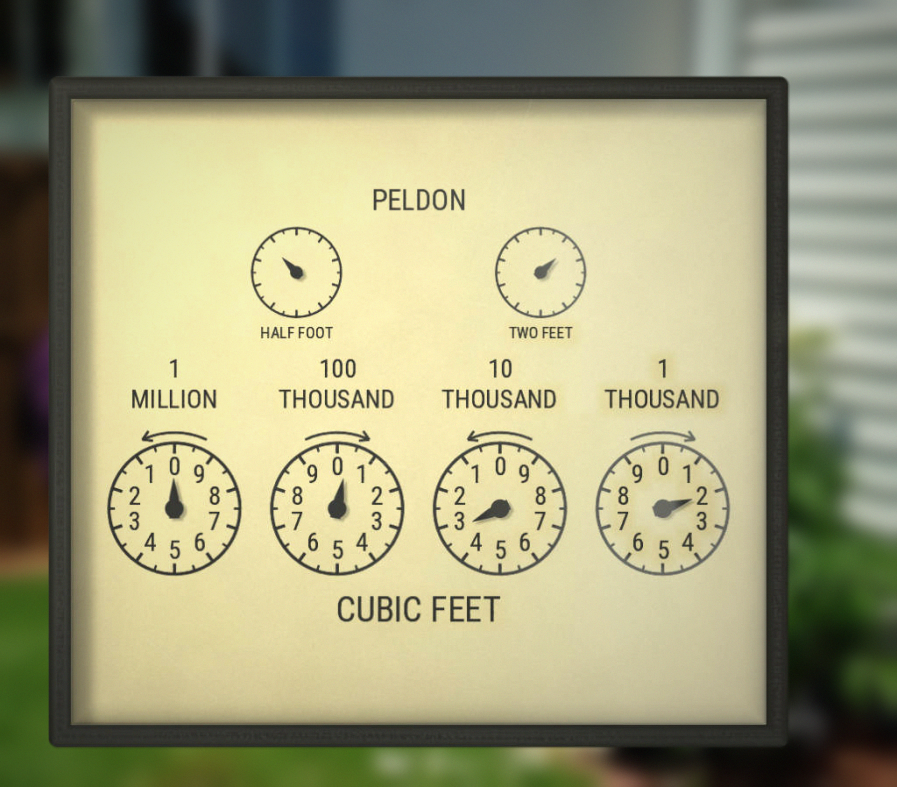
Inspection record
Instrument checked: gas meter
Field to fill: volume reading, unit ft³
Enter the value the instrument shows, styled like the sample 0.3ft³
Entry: 3200ft³
